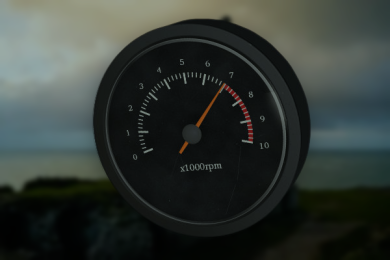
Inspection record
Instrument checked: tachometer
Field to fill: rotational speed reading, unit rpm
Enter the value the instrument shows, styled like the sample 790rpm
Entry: 7000rpm
